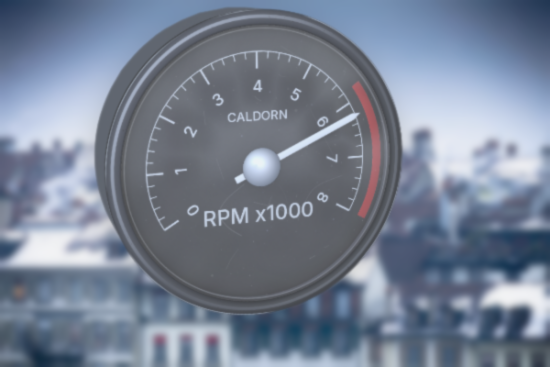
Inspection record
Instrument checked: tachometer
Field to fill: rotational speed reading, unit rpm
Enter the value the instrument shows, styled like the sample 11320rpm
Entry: 6200rpm
